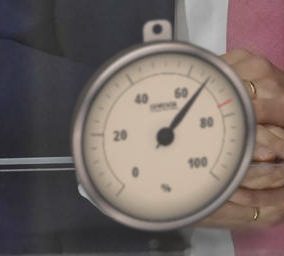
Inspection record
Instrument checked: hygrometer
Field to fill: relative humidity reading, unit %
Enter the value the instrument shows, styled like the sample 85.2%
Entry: 66%
